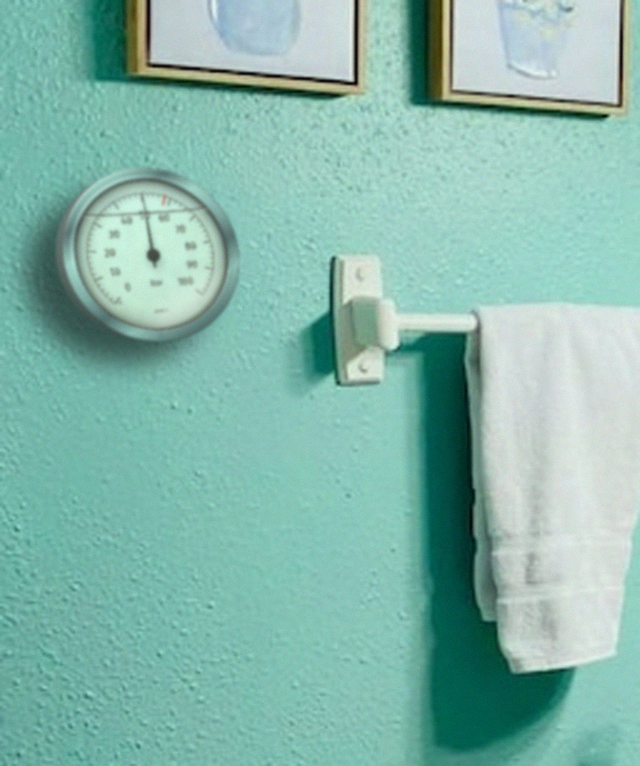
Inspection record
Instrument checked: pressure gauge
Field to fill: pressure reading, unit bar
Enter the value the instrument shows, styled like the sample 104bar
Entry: 50bar
